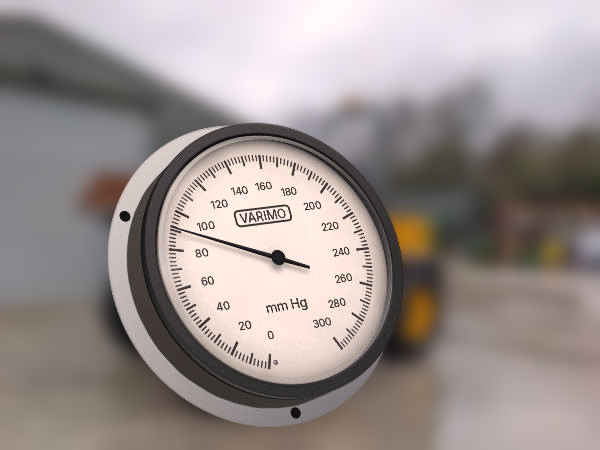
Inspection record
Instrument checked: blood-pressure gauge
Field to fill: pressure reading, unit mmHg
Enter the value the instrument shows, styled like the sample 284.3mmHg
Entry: 90mmHg
